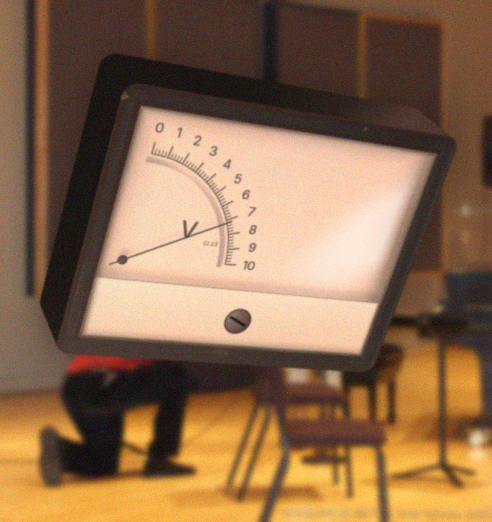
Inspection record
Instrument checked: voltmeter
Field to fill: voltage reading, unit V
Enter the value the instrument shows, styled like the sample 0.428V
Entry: 7V
